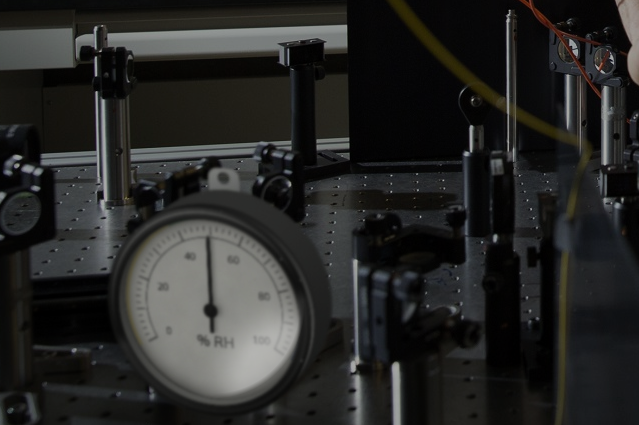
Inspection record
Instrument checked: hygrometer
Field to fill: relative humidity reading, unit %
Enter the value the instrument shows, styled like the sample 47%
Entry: 50%
